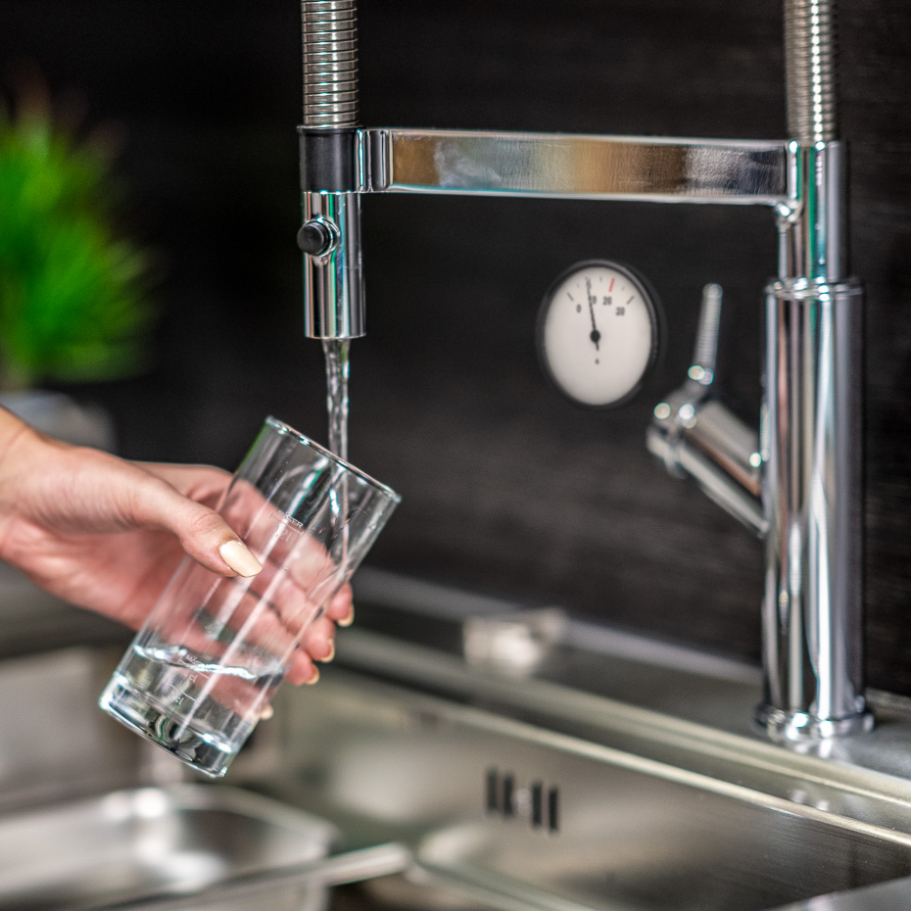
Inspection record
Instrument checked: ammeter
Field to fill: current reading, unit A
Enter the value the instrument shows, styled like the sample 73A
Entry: 10A
